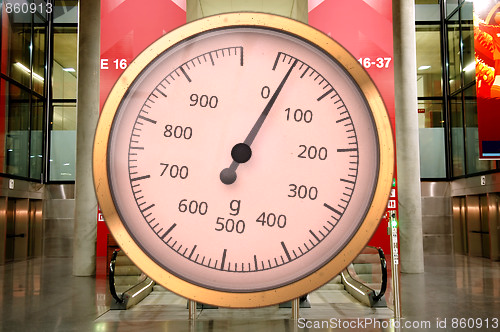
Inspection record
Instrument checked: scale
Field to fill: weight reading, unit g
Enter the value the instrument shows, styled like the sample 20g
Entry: 30g
